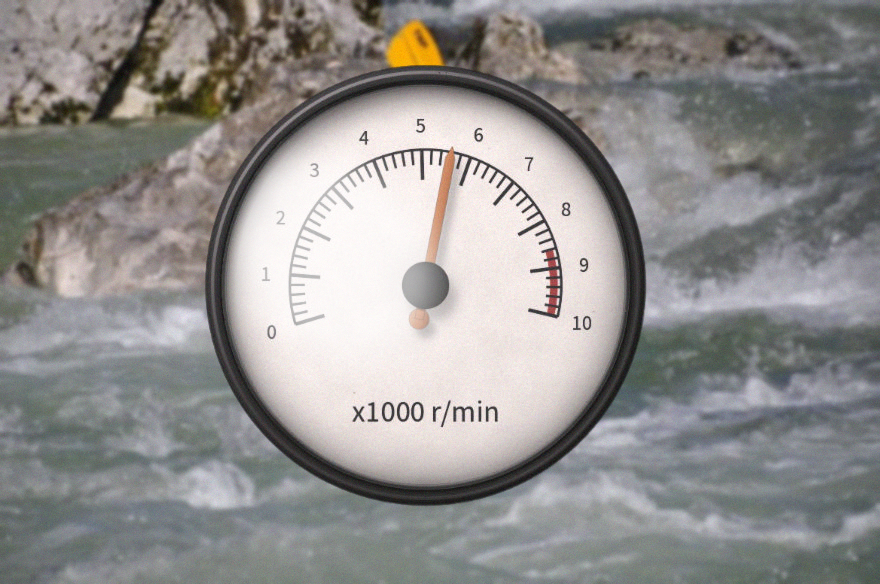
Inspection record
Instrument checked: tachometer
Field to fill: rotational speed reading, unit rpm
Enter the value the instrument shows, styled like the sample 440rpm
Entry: 5600rpm
